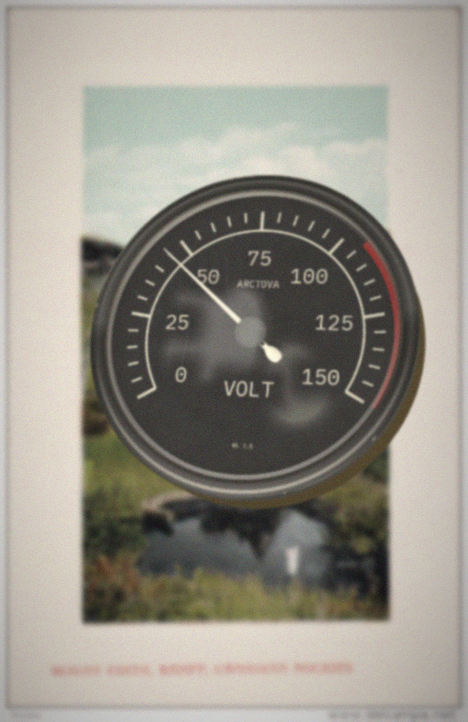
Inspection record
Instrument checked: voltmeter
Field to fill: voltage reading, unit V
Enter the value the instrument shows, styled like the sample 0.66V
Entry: 45V
